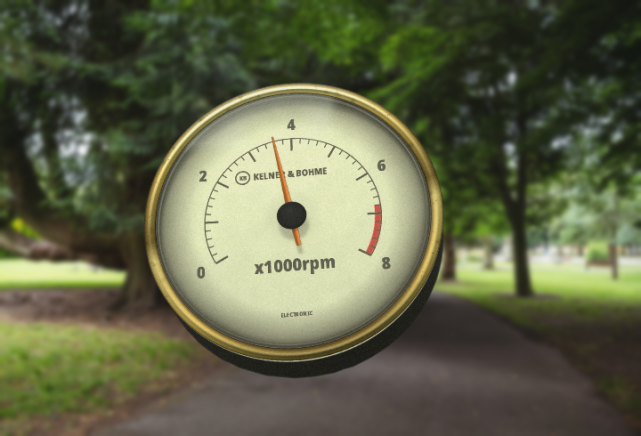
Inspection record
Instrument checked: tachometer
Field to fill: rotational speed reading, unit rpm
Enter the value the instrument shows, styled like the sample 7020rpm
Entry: 3600rpm
